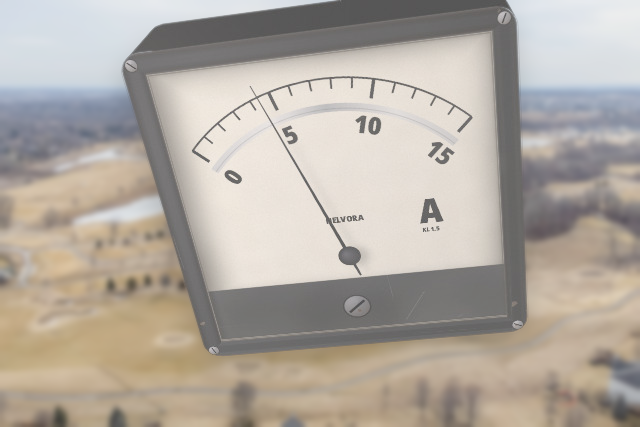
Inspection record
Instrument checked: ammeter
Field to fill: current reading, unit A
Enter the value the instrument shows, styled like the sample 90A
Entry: 4.5A
